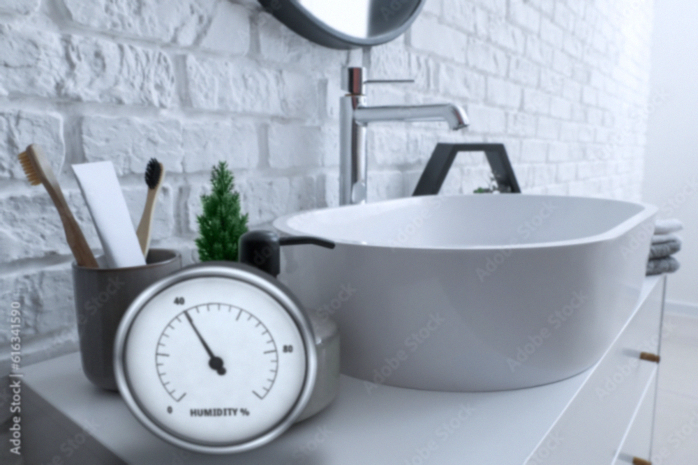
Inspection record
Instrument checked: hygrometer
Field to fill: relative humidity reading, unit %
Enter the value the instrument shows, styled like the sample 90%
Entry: 40%
